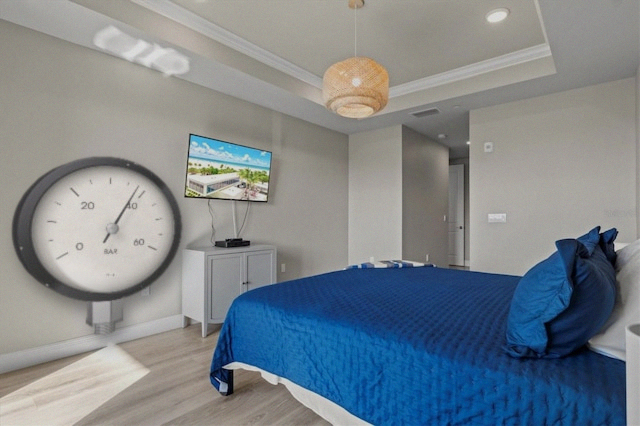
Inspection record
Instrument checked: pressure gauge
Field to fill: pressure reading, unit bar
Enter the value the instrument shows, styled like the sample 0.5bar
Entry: 37.5bar
